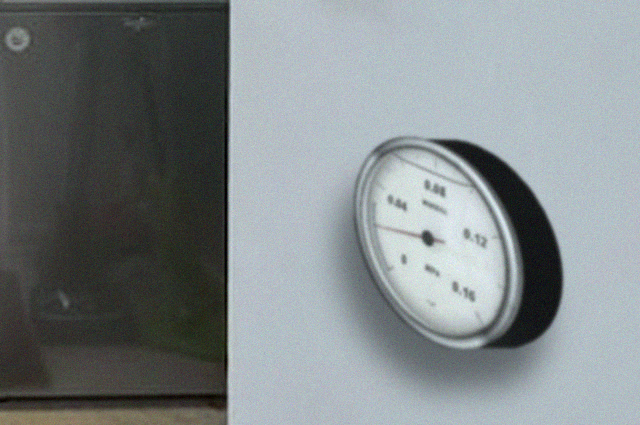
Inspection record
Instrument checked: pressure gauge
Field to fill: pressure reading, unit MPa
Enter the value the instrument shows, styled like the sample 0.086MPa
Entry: 0.02MPa
